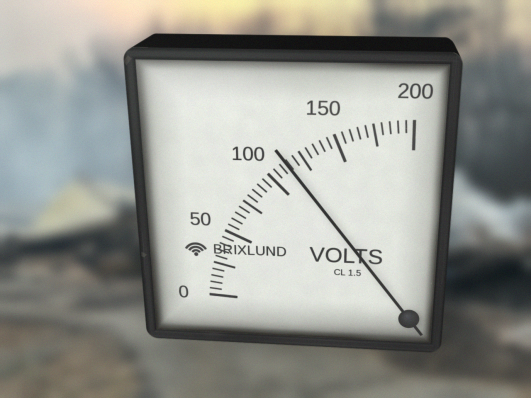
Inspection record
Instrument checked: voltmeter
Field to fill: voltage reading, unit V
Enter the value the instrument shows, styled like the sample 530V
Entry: 115V
